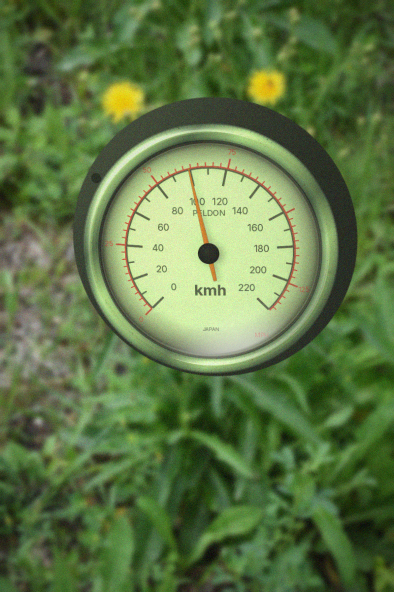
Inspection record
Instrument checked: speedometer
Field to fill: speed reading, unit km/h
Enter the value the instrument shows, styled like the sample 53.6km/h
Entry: 100km/h
